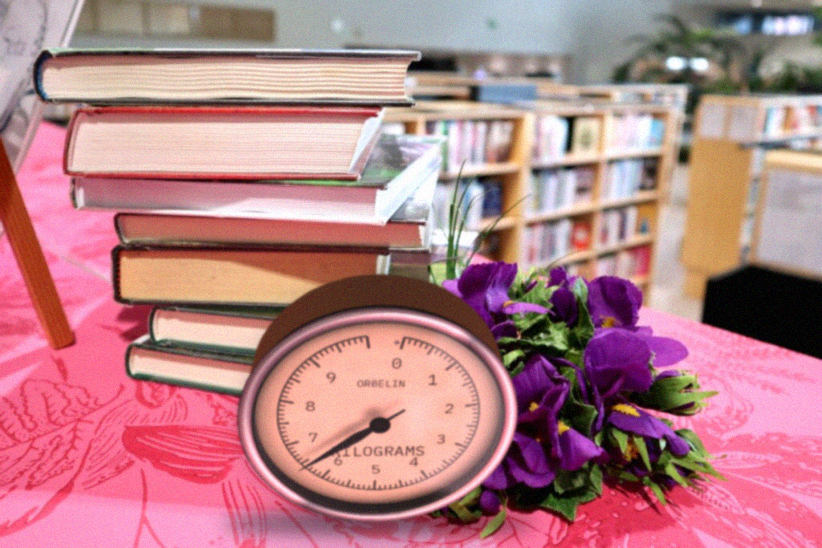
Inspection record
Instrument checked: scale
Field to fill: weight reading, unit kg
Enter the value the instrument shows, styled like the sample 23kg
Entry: 6.5kg
